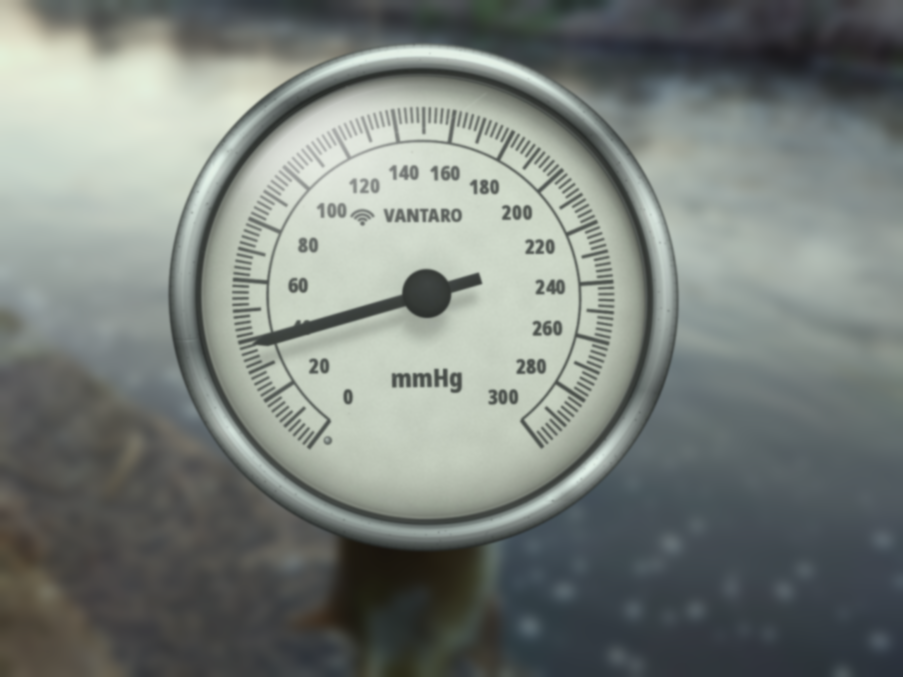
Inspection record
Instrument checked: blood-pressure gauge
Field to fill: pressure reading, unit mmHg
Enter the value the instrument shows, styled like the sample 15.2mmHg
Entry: 38mmHg
